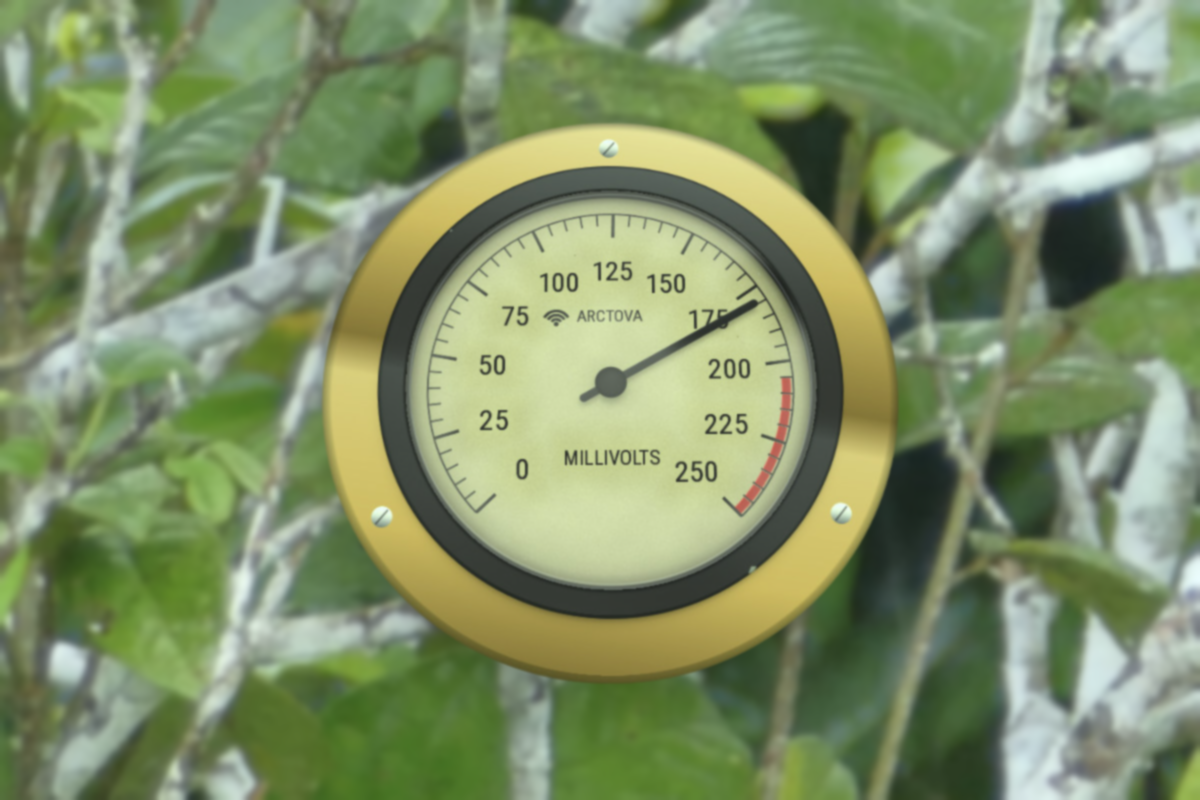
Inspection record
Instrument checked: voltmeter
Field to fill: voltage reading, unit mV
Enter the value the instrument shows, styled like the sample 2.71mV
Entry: 180mV
